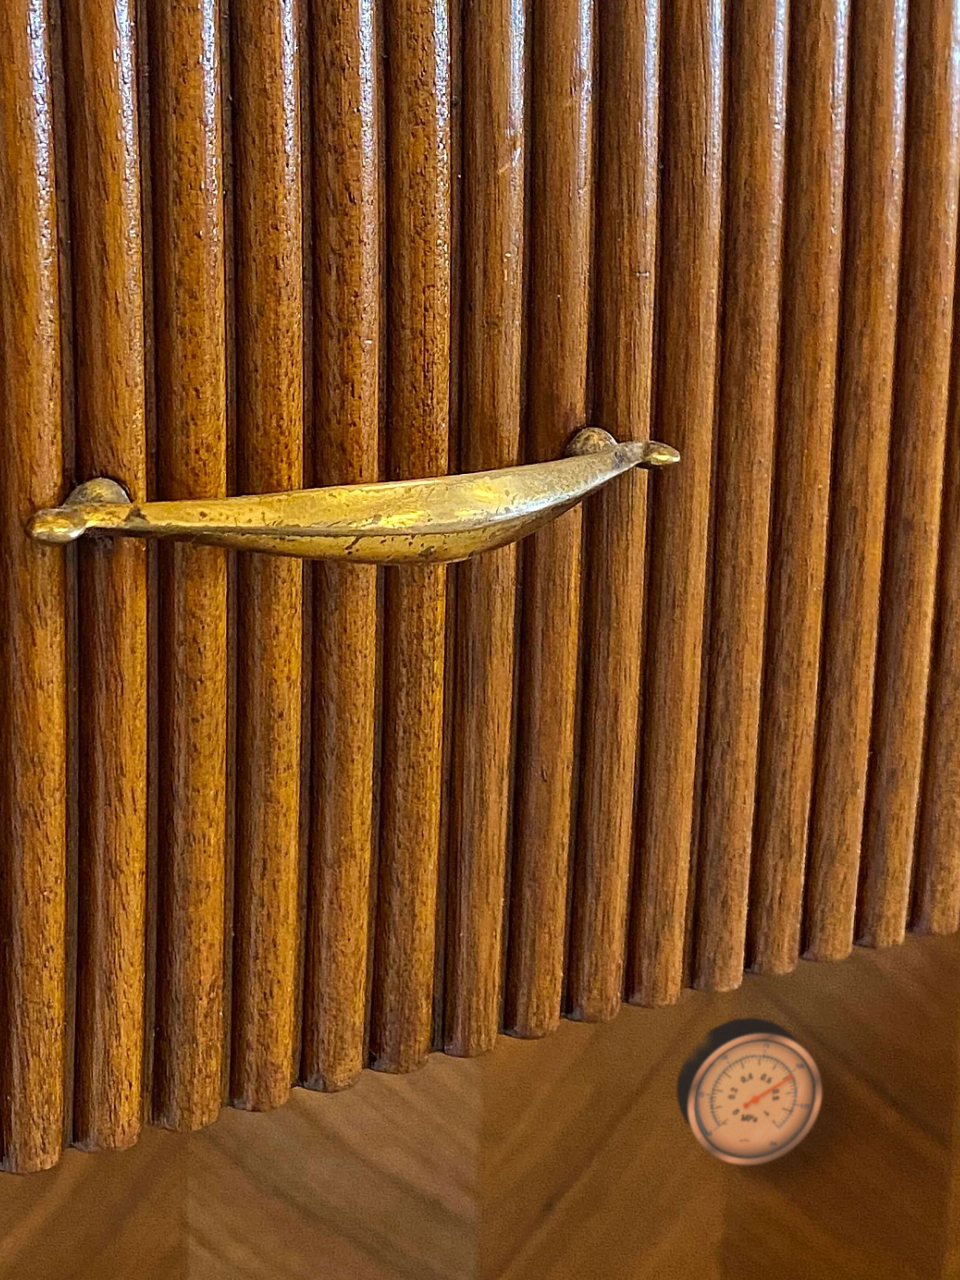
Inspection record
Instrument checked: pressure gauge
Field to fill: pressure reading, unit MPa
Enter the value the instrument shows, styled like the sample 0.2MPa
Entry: 0.7MPa
